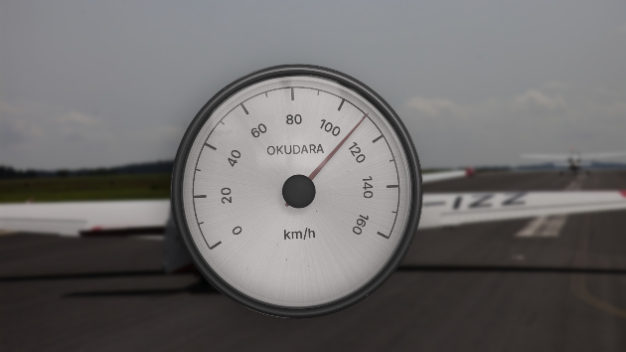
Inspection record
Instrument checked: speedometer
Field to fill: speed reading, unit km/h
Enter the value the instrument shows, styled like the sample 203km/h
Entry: 110km/h
